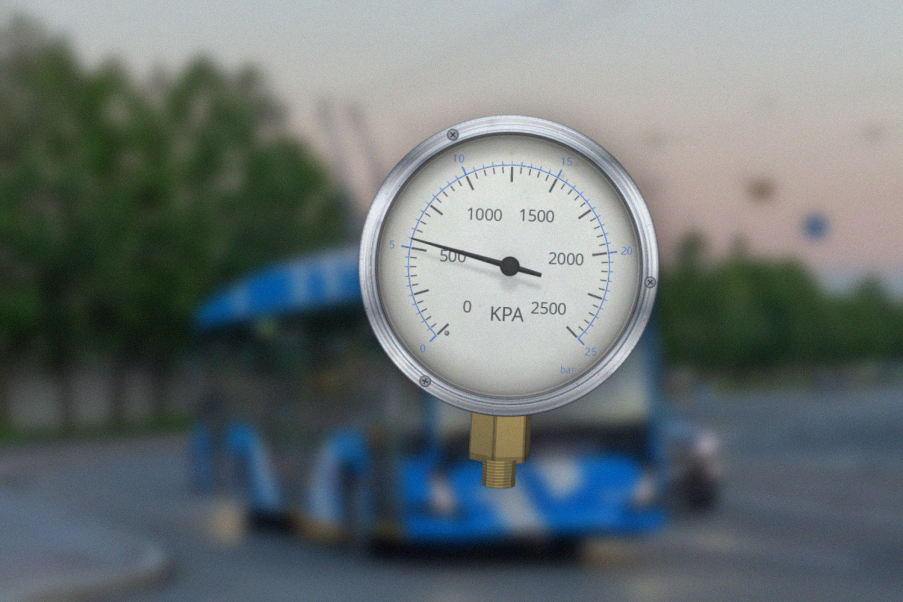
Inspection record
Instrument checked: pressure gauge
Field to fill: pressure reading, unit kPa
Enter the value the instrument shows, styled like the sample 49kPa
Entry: 550kPa
